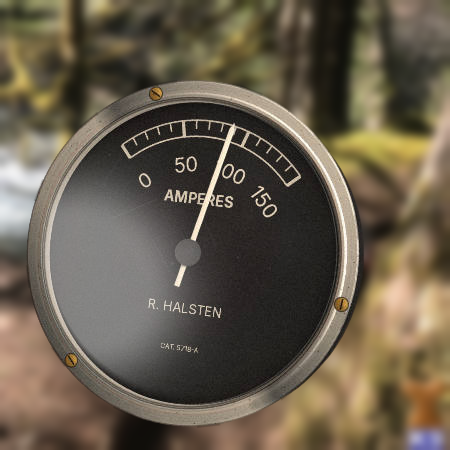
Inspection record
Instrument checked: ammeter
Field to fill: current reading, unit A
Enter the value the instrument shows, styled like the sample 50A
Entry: 90A
